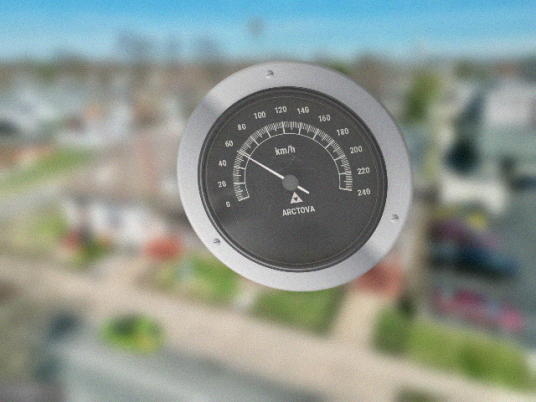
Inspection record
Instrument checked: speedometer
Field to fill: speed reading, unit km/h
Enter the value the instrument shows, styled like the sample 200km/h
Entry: 60km/h
